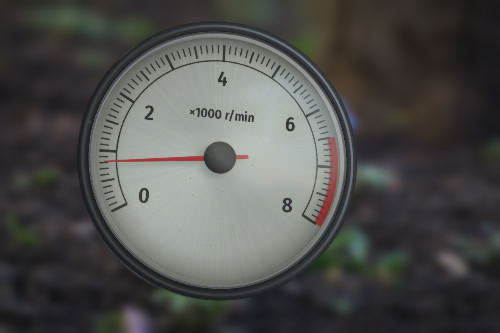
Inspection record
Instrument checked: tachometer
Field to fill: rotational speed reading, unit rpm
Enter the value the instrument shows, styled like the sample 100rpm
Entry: 800rpm
